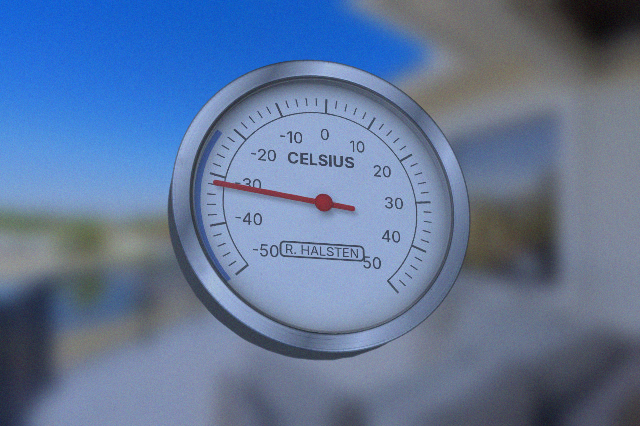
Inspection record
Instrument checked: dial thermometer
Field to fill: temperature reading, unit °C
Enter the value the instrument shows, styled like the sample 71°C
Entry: -32°C
